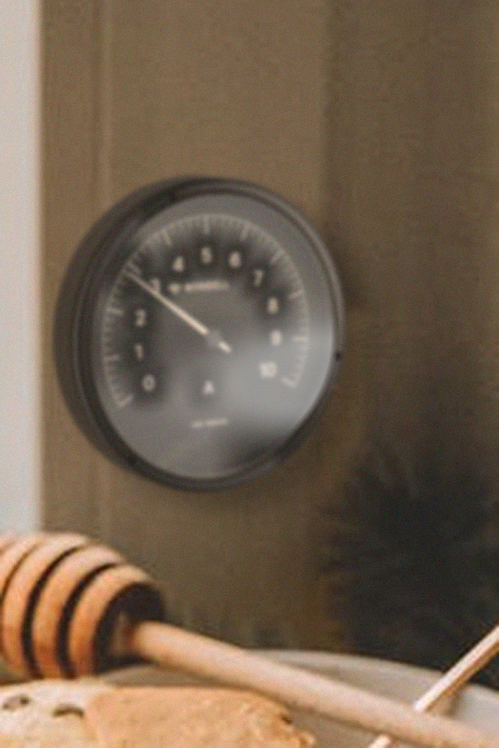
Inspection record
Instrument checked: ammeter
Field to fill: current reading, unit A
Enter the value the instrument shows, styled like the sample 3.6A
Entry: 2.8A
